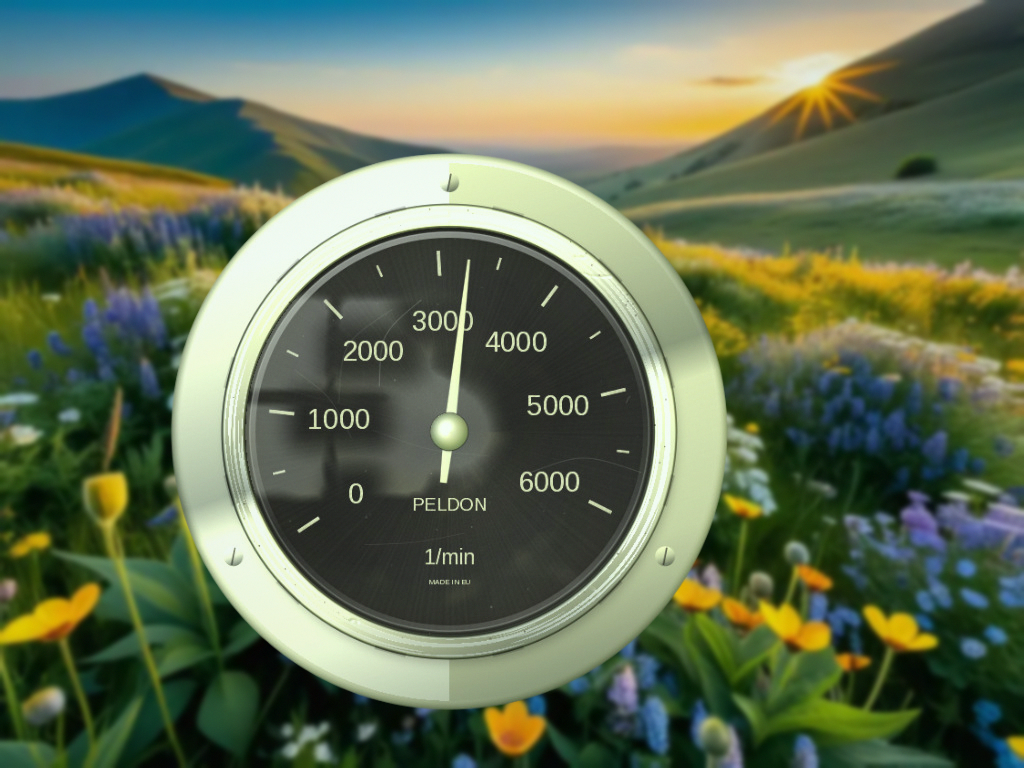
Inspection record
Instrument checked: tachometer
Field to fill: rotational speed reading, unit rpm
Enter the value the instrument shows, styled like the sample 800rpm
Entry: 3250rpm
